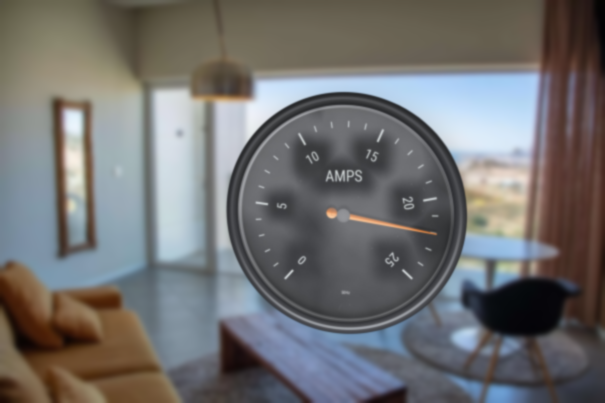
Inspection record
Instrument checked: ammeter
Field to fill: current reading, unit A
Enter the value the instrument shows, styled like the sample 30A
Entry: 22A
